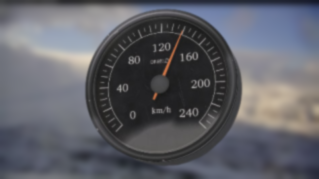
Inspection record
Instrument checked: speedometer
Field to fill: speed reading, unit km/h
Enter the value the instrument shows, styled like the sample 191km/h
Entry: 140km/h
